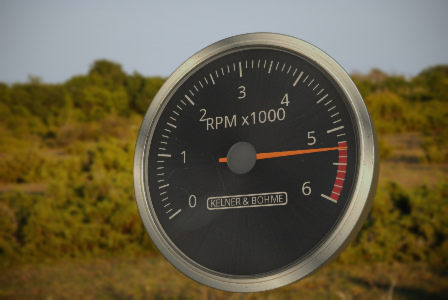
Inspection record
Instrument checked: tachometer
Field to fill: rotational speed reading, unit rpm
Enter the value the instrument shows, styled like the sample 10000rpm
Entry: 5300rpm
